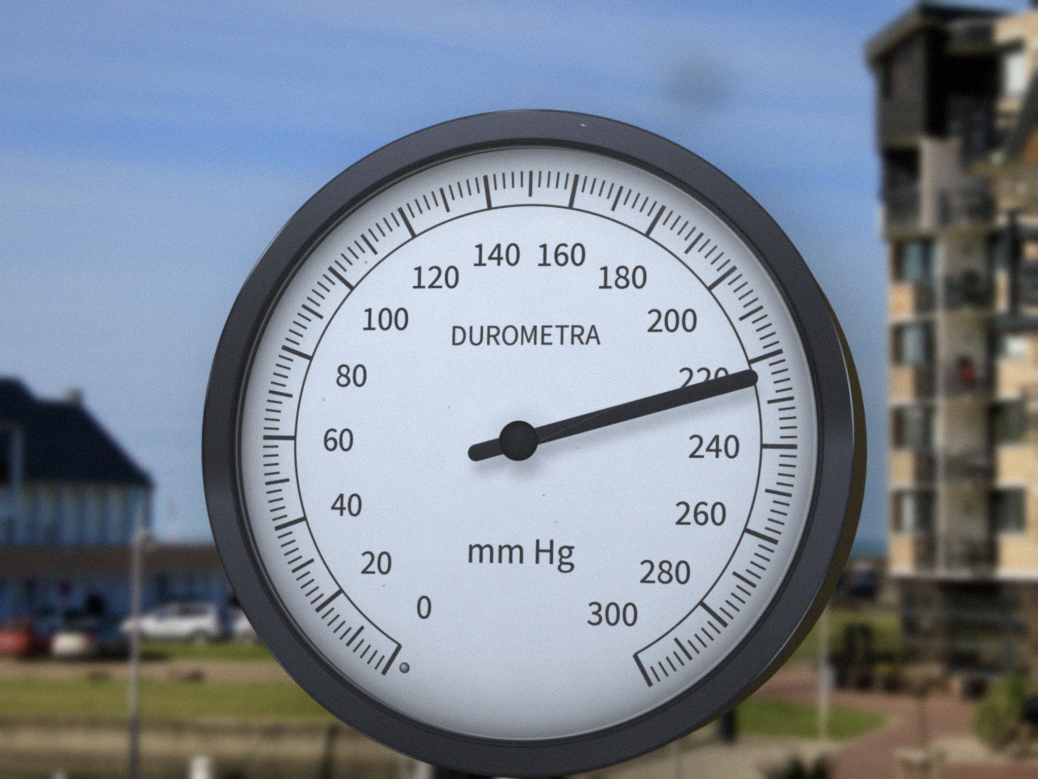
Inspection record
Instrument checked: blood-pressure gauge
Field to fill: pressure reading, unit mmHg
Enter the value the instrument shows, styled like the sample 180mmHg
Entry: 224mmHg
